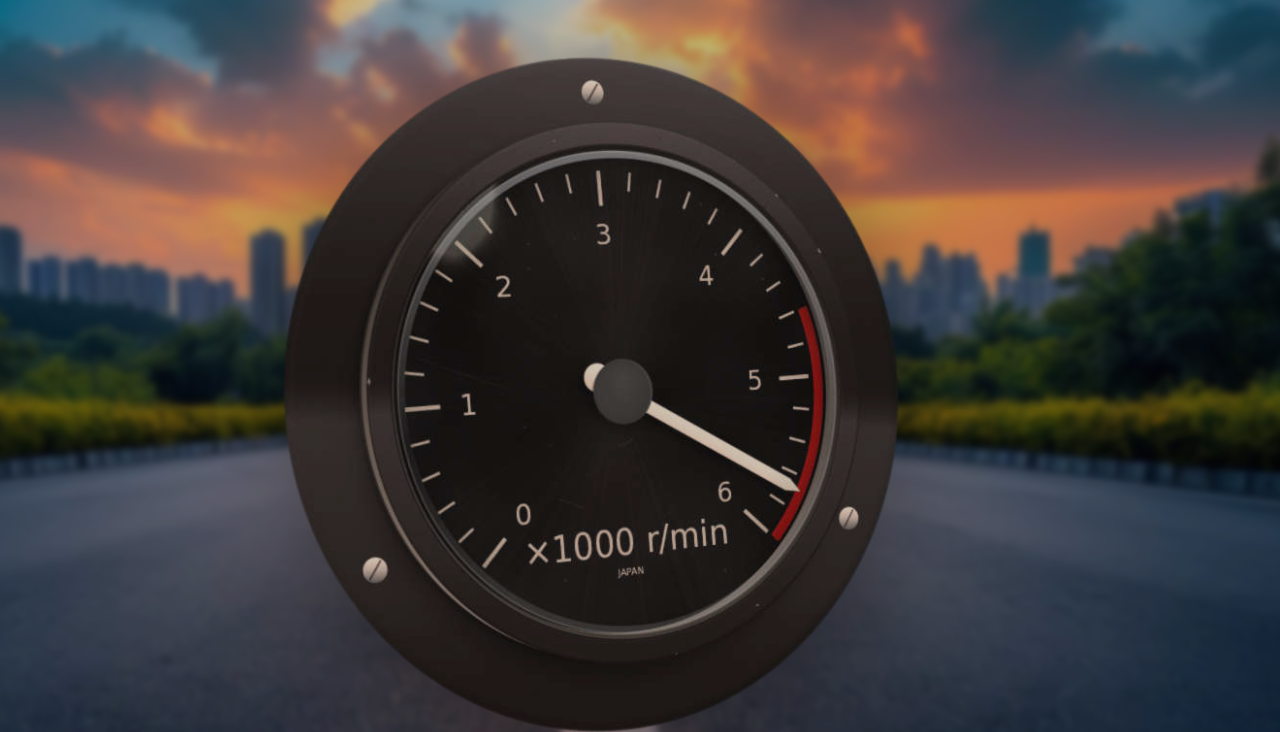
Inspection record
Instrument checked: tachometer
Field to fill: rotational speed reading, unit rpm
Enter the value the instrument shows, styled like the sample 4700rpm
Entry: 5700rpm
